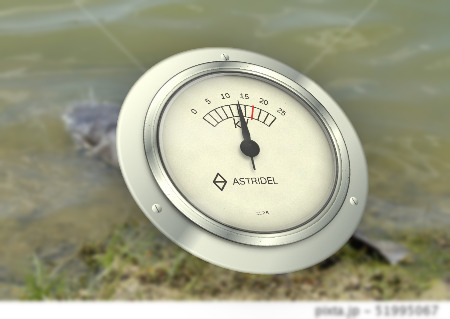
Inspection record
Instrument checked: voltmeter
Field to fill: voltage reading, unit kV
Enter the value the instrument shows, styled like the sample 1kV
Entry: 12.5kV
